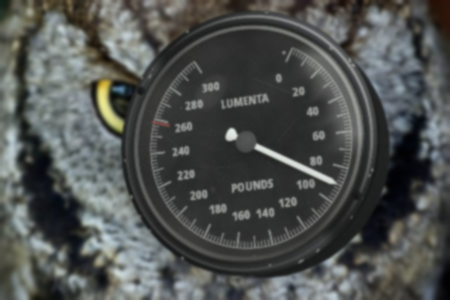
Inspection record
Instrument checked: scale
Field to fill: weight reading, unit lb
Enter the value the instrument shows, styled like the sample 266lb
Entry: 90lb
